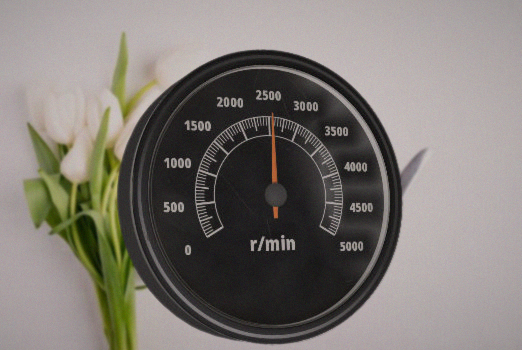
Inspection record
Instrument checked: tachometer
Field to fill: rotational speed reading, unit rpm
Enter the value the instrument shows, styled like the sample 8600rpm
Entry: 2500rpm
